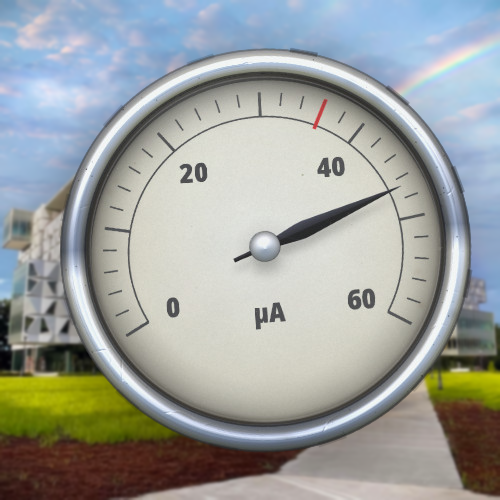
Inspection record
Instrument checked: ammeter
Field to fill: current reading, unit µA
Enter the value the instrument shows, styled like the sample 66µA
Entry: 47µA
